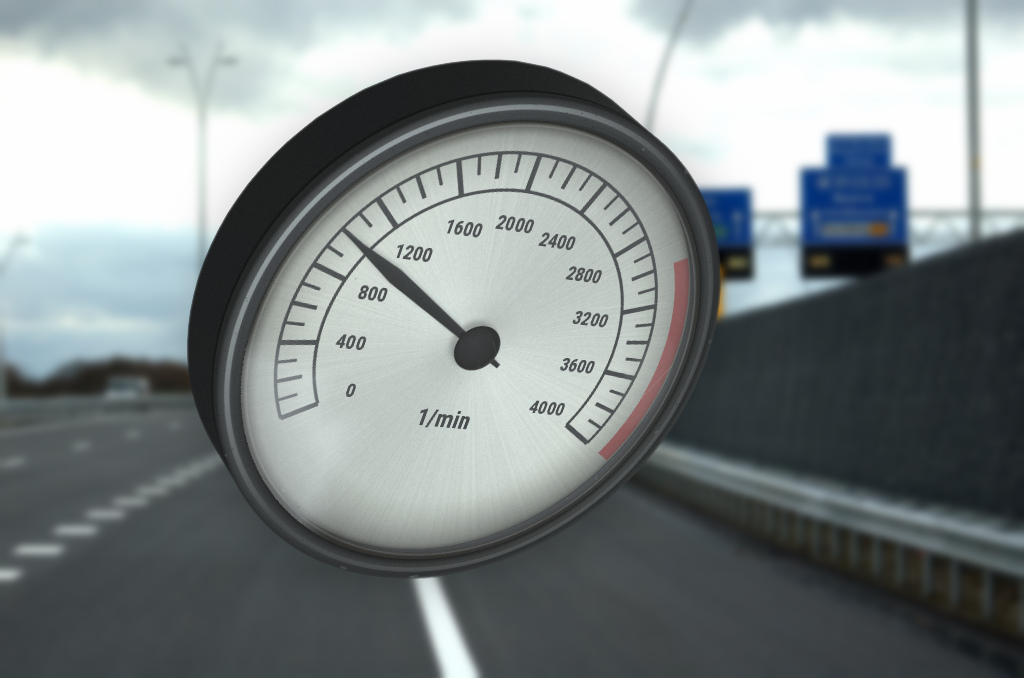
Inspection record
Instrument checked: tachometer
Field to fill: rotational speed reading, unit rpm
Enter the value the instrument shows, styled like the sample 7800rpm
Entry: 1000rpm
